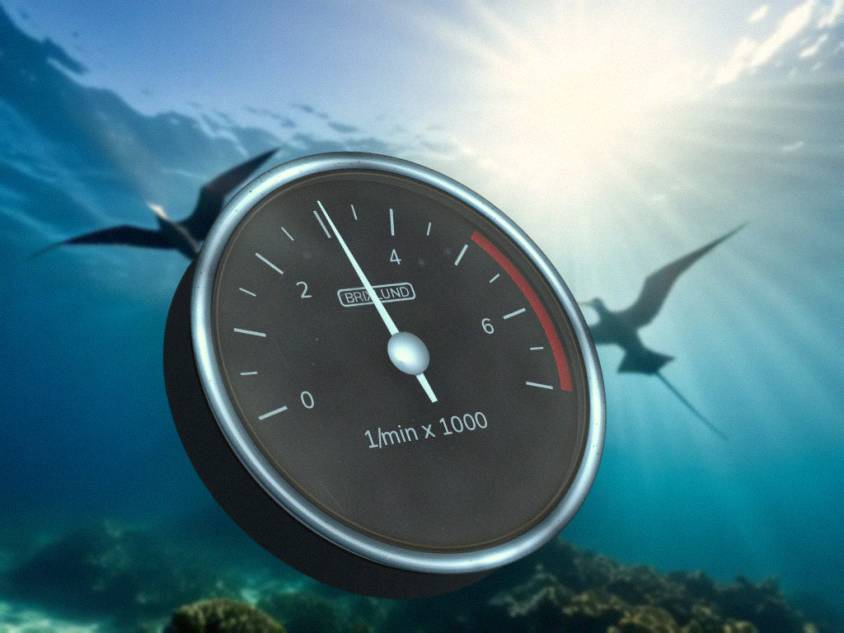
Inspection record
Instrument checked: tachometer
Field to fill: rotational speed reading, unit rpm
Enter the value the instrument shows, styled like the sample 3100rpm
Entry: 3000rpm
